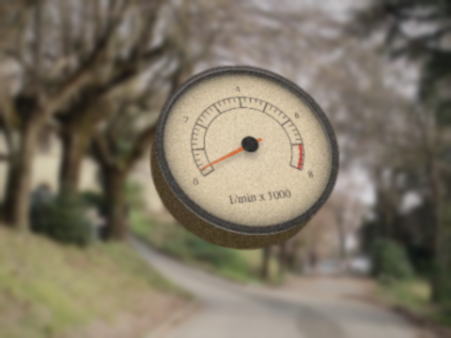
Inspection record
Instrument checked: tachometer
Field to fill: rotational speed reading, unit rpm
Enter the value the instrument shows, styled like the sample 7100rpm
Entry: 200rpm
